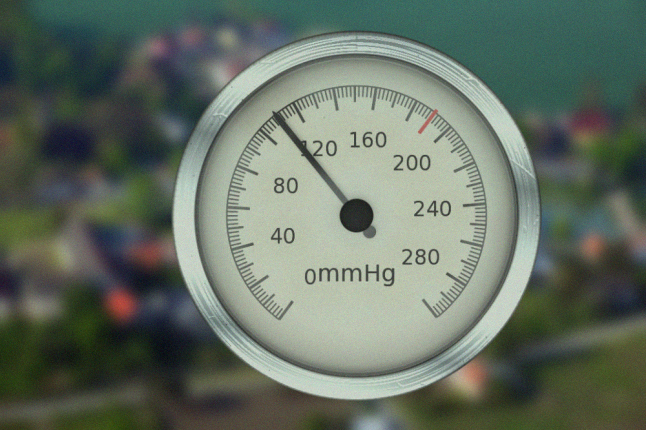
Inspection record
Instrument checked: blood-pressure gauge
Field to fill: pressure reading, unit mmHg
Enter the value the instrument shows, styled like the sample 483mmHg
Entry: 110mmHg
